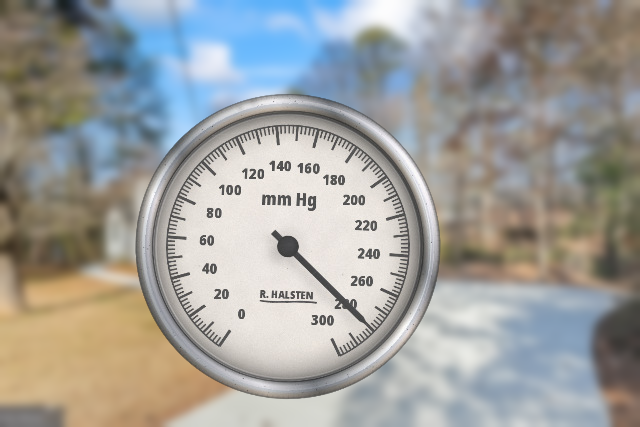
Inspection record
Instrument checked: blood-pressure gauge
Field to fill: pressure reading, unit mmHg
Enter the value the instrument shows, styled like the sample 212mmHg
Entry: 280mmHg
